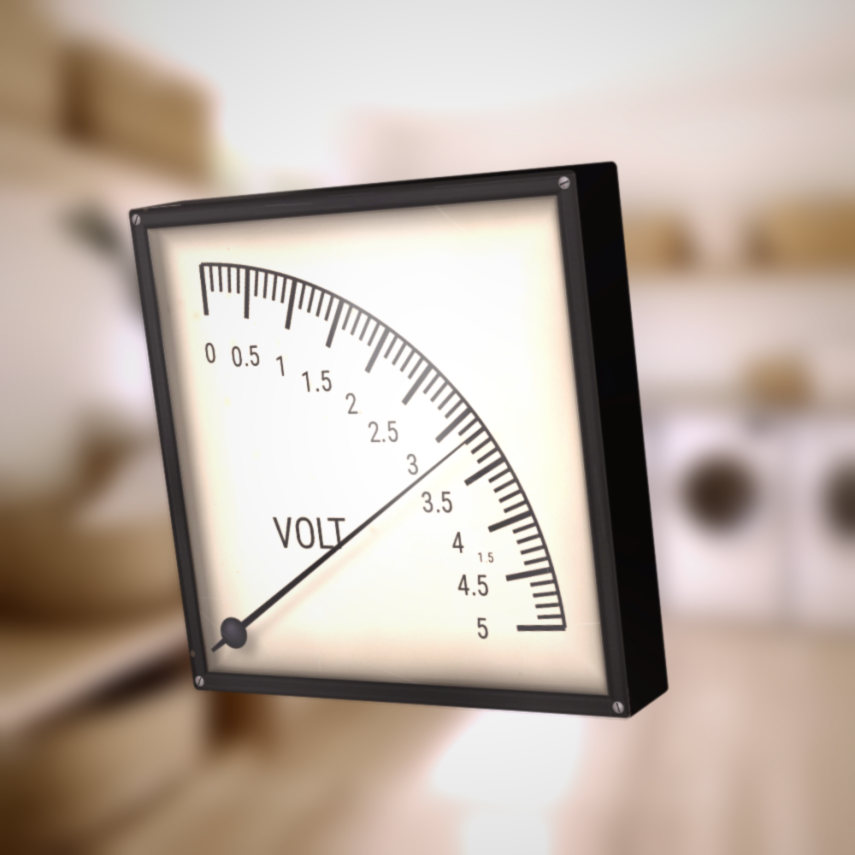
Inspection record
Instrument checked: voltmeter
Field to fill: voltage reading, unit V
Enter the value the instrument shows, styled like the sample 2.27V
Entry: 3.2V
